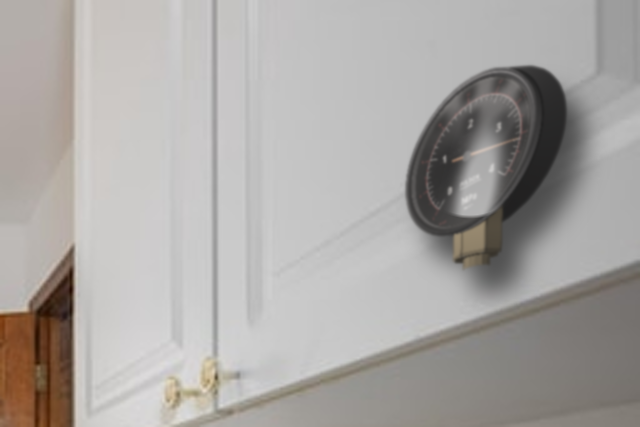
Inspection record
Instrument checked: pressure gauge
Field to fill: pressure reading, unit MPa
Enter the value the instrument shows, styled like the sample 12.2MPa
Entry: 3.5MPa
